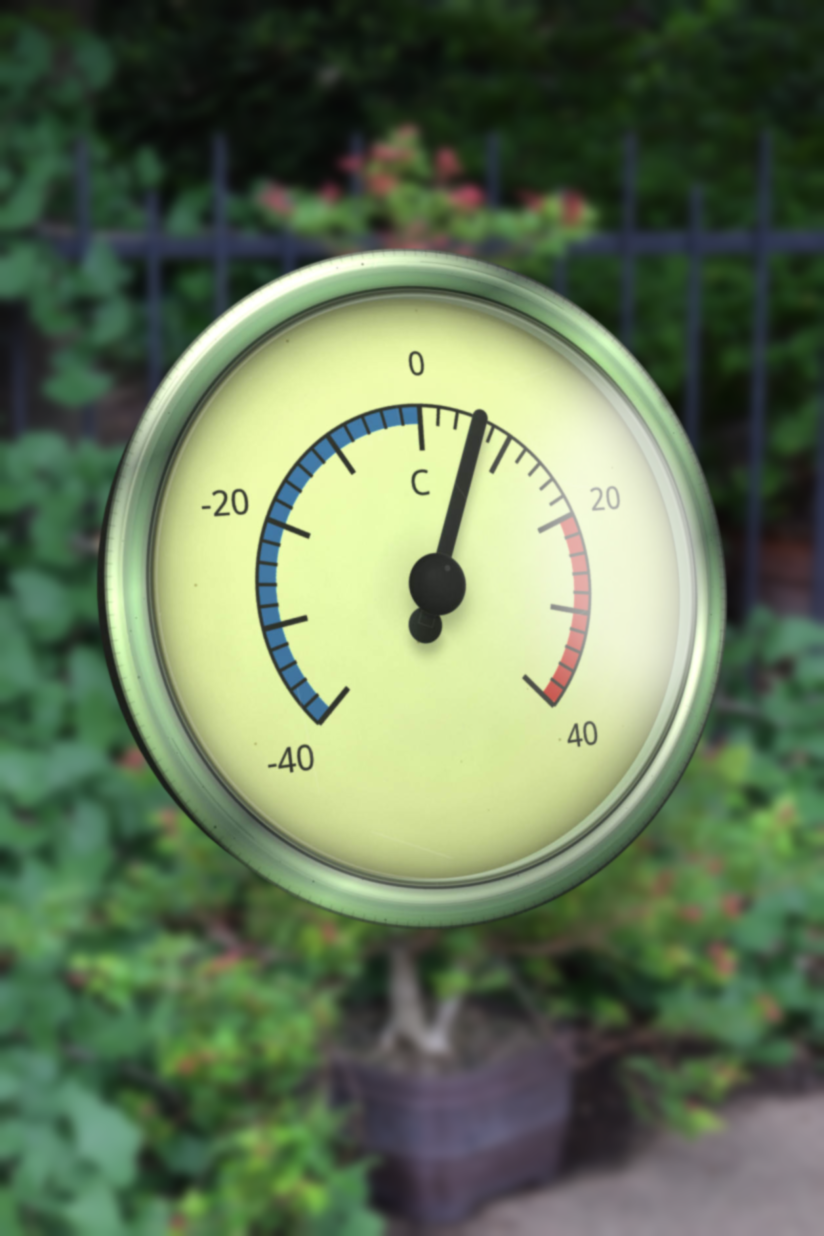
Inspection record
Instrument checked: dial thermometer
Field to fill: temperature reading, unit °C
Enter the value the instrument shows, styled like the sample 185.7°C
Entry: 6°C
